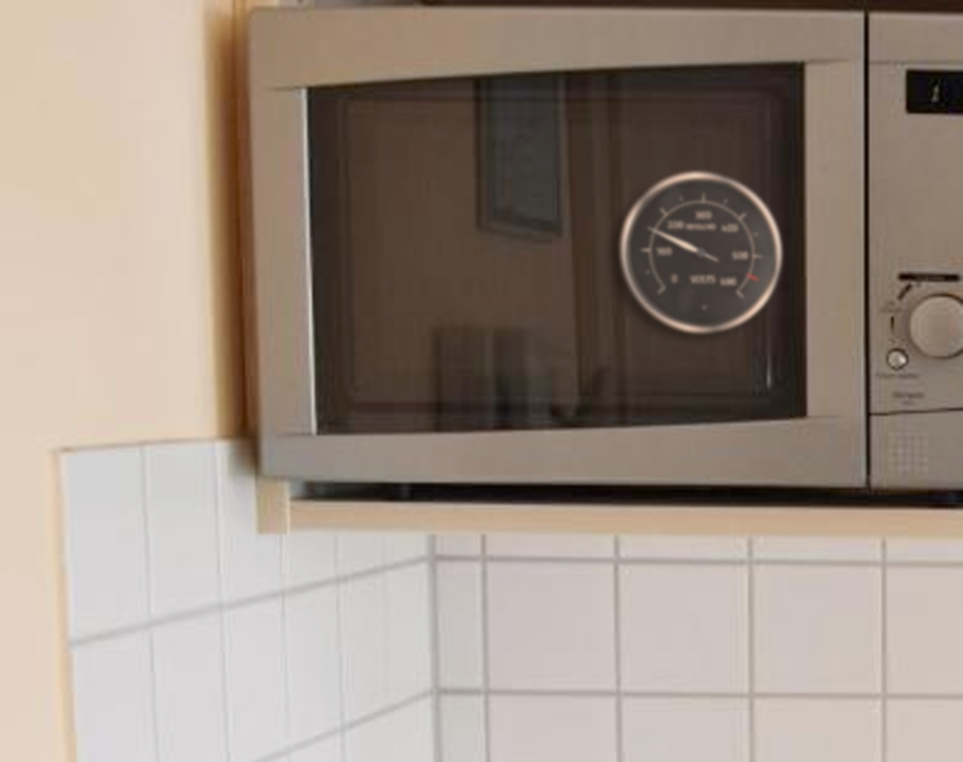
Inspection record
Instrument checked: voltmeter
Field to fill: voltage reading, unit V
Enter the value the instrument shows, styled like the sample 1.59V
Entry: 150V
